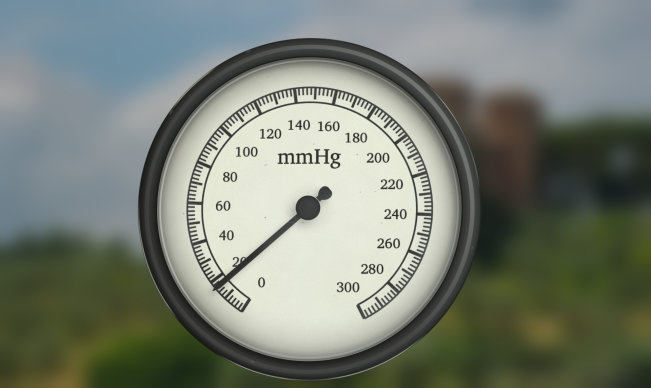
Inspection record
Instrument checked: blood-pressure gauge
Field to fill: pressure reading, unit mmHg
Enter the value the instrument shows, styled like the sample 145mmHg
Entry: 16mmHg
